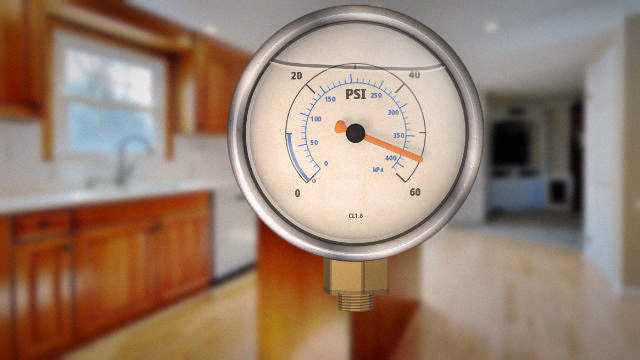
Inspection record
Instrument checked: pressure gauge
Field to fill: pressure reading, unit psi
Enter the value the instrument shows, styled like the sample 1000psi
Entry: 55psi
